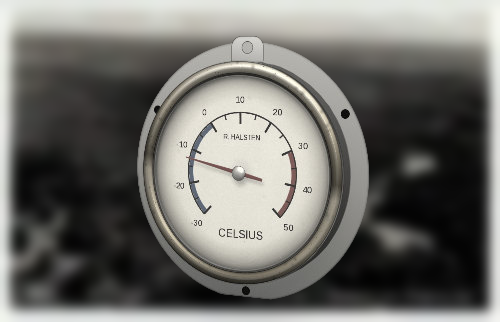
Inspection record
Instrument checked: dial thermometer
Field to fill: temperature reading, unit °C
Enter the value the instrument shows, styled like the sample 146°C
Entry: -12.5°C
